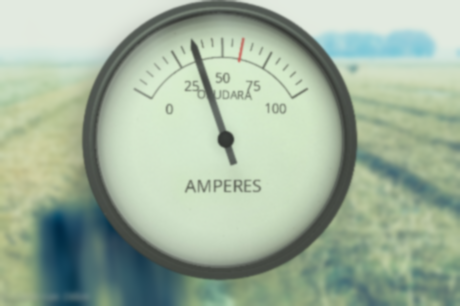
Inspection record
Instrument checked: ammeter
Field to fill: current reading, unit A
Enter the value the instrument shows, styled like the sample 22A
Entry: 35A
